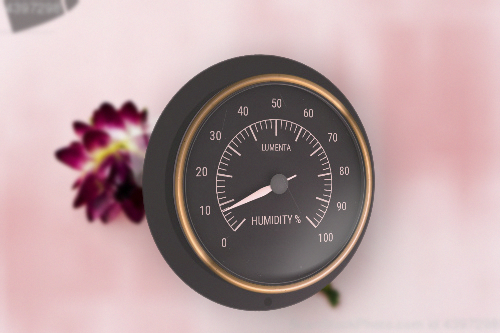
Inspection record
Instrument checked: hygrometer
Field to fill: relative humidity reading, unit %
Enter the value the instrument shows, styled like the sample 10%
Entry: 8%
